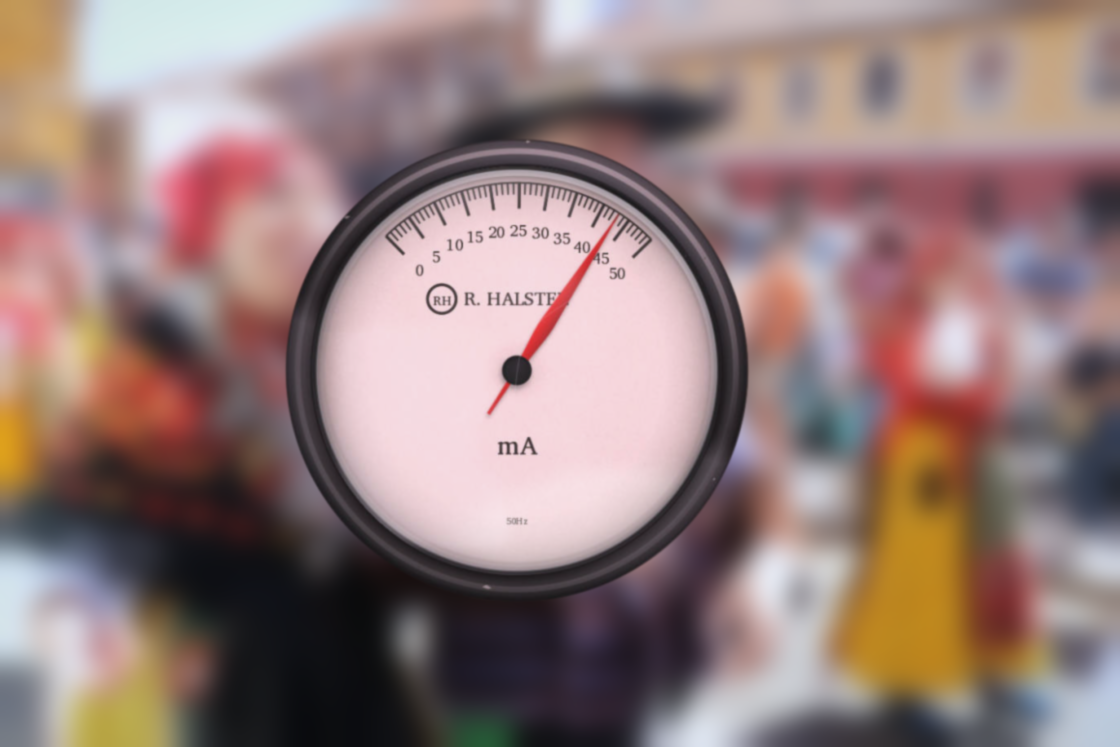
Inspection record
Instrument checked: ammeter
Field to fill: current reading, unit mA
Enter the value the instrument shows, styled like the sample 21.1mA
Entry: 43mA
